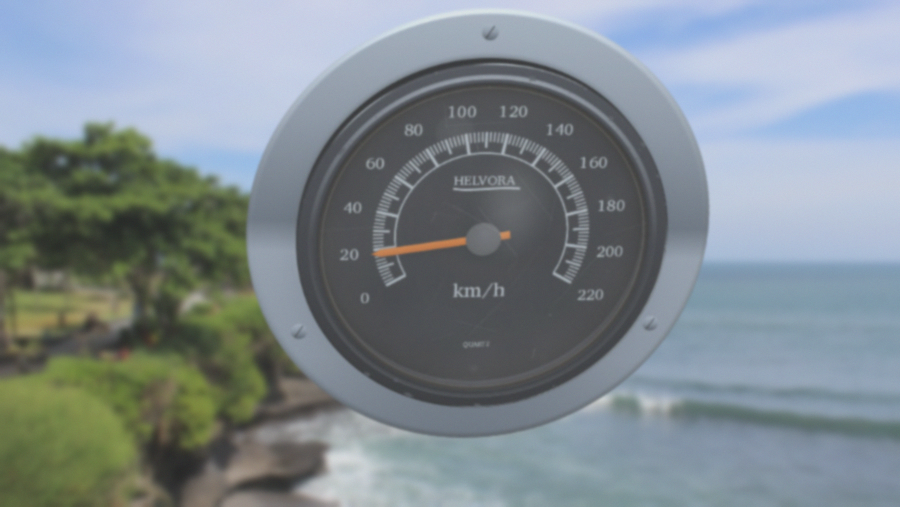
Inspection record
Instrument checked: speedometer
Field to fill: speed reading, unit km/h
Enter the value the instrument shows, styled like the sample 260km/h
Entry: 20km/h
